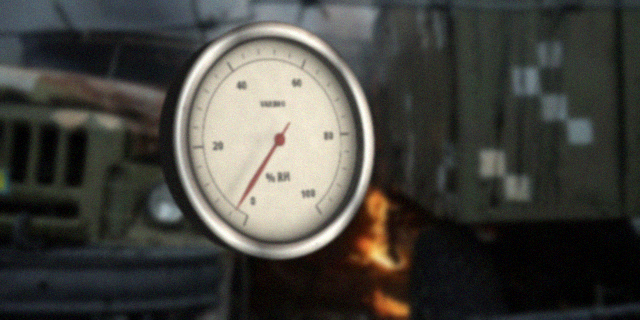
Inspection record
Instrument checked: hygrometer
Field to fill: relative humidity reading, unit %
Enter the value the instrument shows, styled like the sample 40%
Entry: 4%
